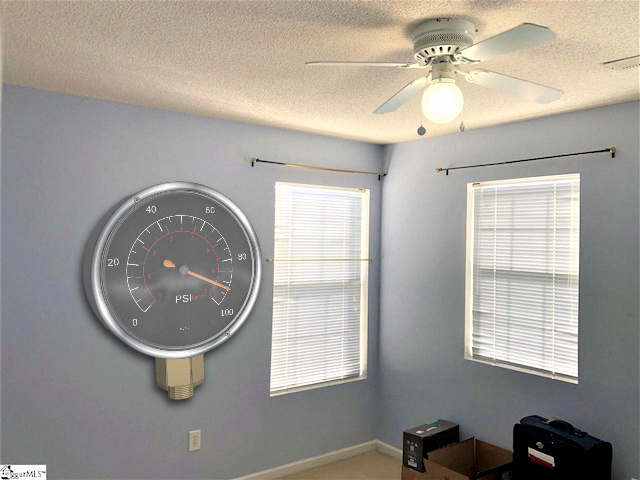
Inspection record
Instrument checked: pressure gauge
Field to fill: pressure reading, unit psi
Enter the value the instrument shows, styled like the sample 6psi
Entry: 92.5psi
